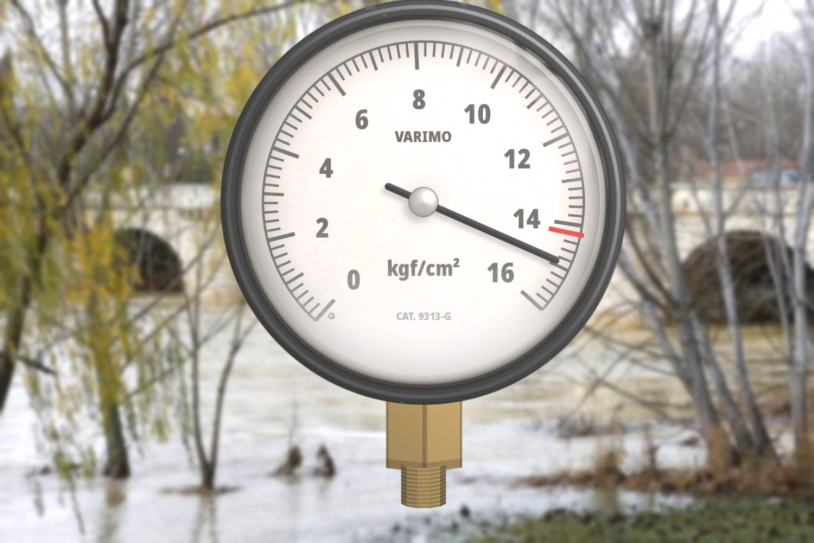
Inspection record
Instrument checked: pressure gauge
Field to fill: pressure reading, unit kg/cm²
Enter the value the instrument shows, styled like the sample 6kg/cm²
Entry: 14.9kg/cm²
